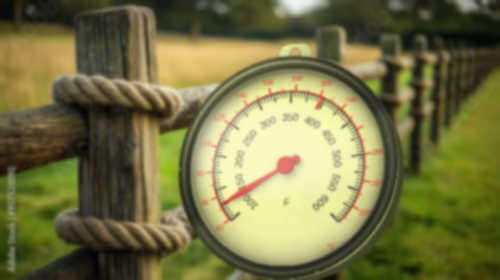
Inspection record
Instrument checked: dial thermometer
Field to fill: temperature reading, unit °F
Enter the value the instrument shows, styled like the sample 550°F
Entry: 125°F
